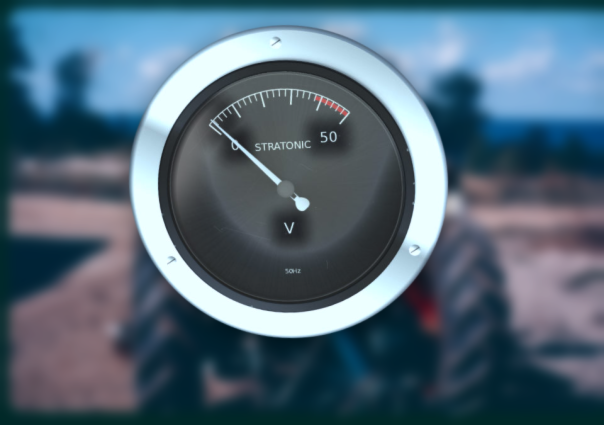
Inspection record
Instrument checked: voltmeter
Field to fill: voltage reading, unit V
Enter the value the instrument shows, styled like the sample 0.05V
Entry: 2V
